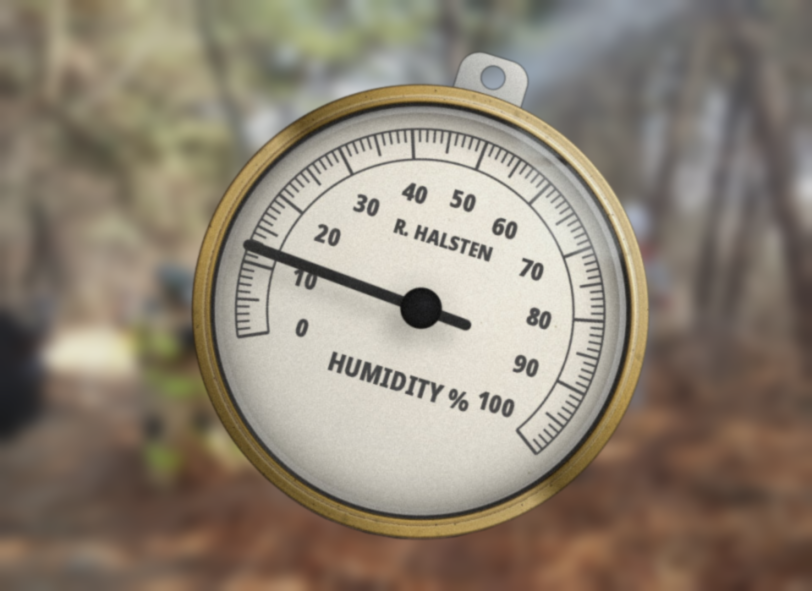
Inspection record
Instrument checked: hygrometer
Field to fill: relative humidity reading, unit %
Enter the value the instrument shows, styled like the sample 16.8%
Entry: 12%
